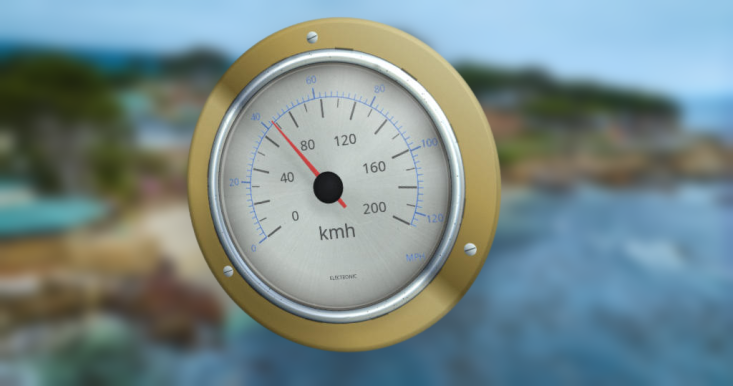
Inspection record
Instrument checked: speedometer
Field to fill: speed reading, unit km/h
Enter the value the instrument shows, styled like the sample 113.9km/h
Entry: 70km/h
